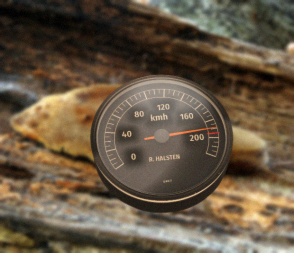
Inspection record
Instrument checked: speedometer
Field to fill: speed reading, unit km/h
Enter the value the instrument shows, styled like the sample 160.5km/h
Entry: 190km/h
